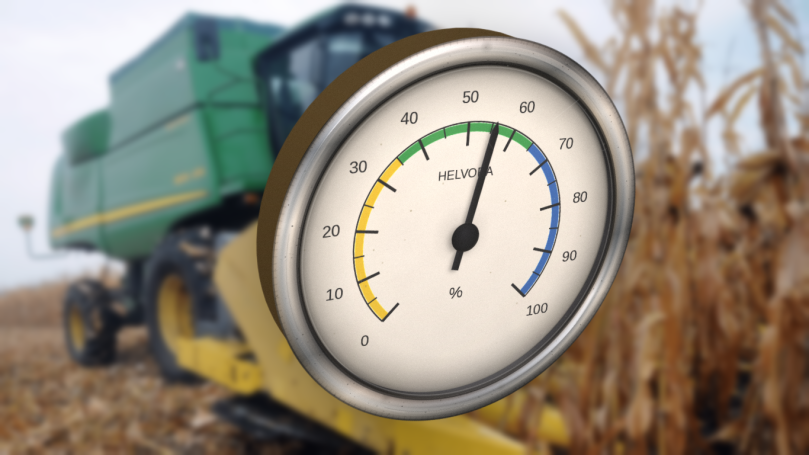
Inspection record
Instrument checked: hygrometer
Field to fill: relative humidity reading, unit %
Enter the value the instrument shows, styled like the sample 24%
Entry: 55%
